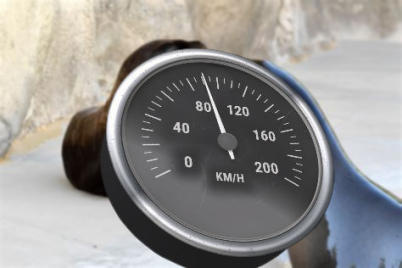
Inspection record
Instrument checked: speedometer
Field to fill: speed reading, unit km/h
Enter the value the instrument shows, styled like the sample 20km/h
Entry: 90km/h
